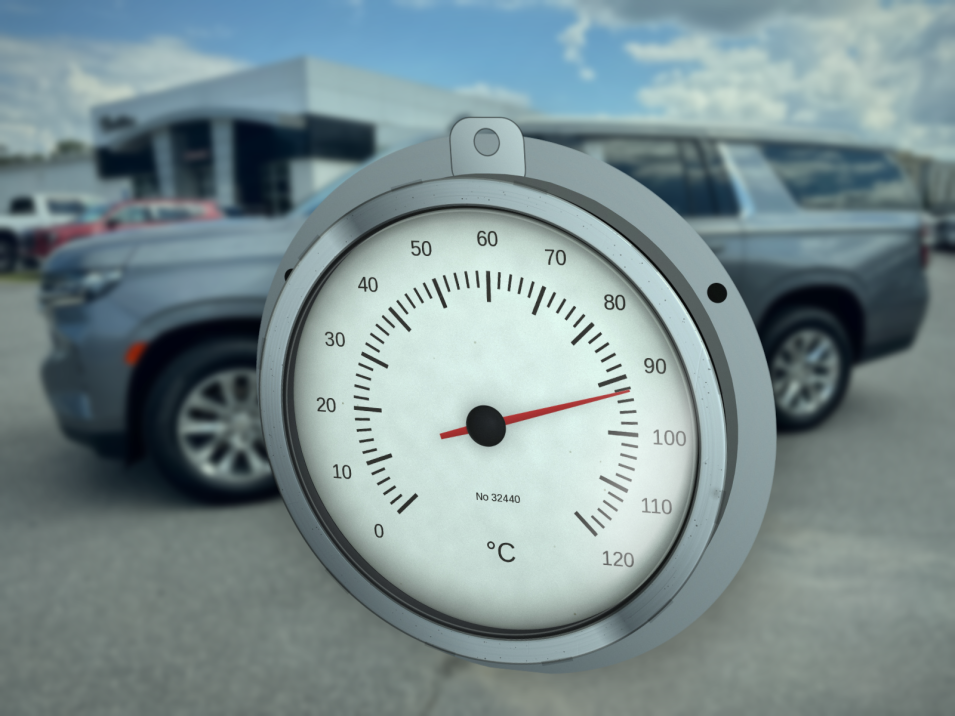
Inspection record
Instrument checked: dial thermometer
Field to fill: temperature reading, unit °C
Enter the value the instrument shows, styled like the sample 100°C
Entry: 92°C
